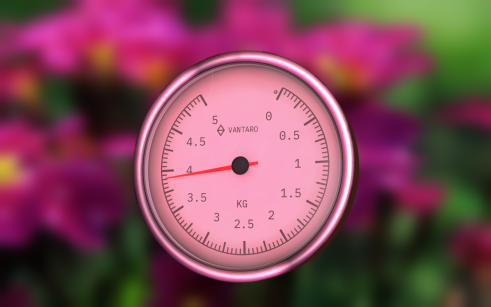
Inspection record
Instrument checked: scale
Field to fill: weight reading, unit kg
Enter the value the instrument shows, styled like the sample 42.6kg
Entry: 3.9kg
